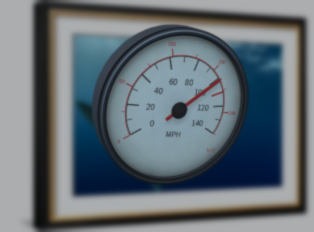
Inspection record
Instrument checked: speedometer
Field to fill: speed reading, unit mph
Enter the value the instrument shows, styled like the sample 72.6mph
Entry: 100mph
